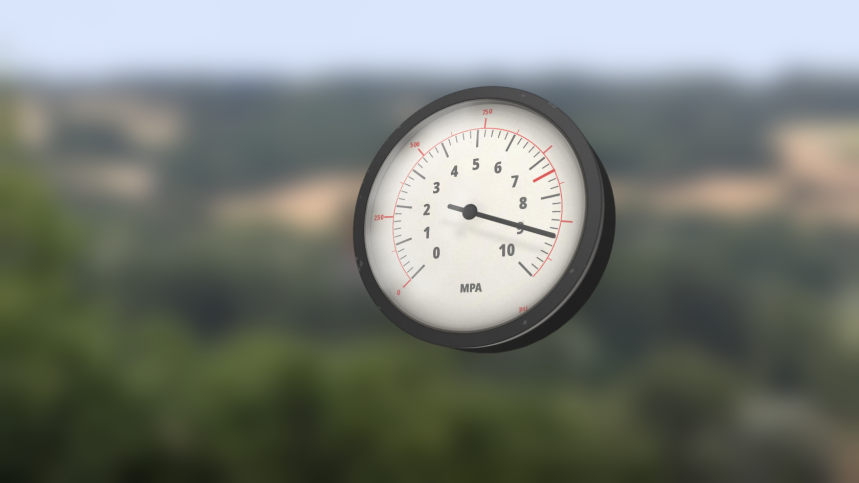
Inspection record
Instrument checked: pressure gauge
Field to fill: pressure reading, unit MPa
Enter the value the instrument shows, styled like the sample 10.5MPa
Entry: 9MPa
